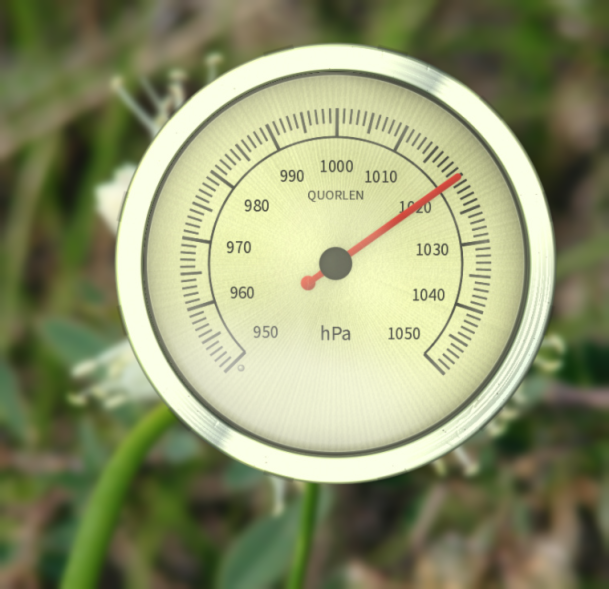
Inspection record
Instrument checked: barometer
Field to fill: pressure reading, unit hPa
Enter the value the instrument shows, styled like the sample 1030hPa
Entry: 1020hPa
